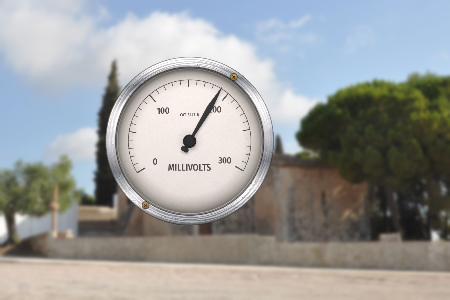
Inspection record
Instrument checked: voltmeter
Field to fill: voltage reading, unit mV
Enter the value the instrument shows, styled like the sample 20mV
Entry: 190mV
